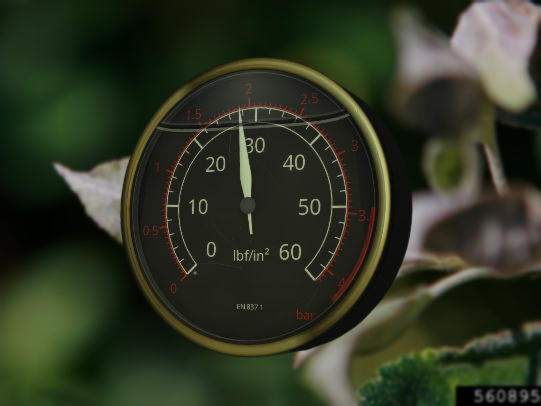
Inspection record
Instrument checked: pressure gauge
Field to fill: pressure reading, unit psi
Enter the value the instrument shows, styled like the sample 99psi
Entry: 28psi
